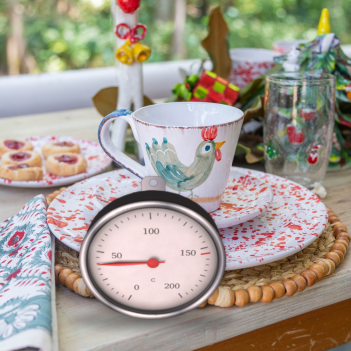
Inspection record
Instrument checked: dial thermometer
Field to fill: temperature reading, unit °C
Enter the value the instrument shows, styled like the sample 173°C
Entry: 40°C
